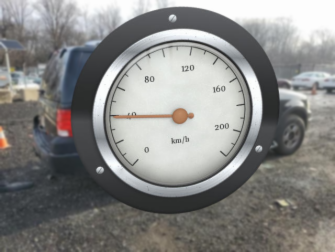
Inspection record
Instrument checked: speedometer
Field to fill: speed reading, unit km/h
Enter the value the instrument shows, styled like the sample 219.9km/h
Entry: 40km/h
